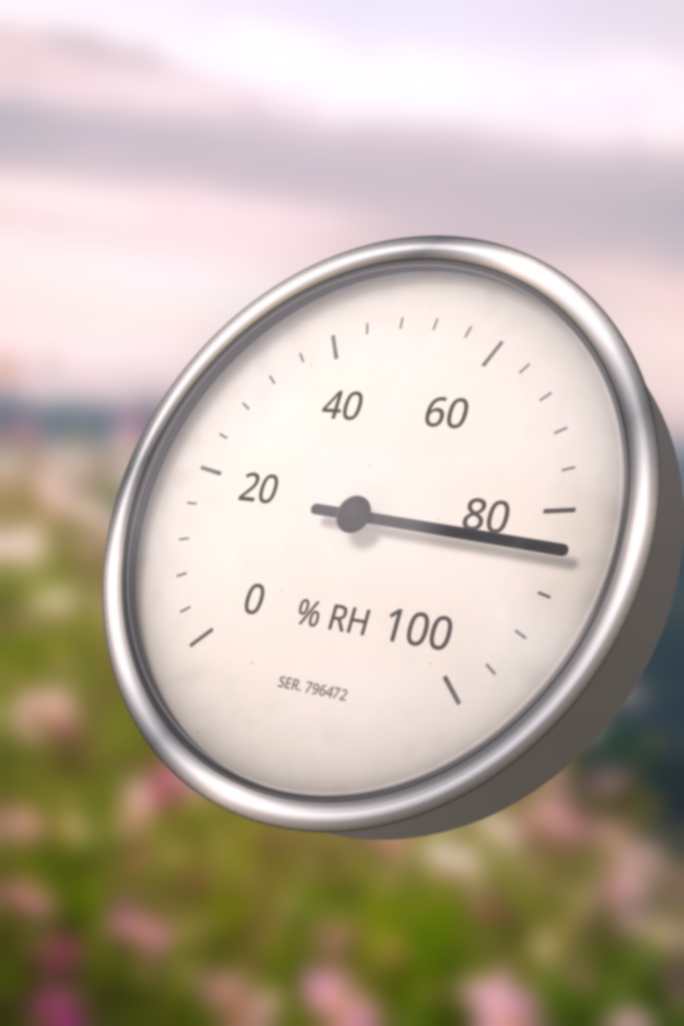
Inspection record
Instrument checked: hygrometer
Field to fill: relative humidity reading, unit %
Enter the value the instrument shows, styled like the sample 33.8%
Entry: 84%
